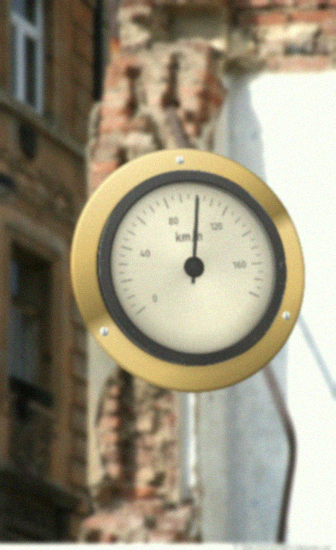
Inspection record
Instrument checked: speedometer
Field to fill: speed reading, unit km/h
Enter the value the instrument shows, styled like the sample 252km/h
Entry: 100km/h
